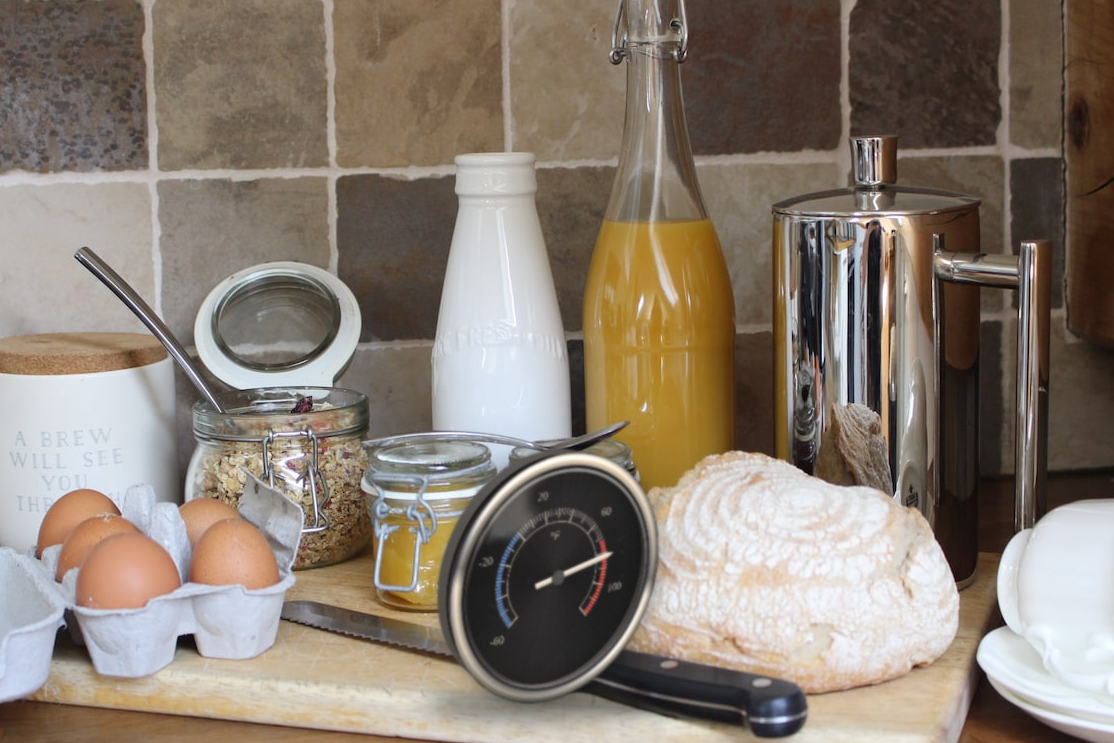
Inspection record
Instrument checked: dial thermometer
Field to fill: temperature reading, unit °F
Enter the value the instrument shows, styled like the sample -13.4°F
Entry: 80°F
